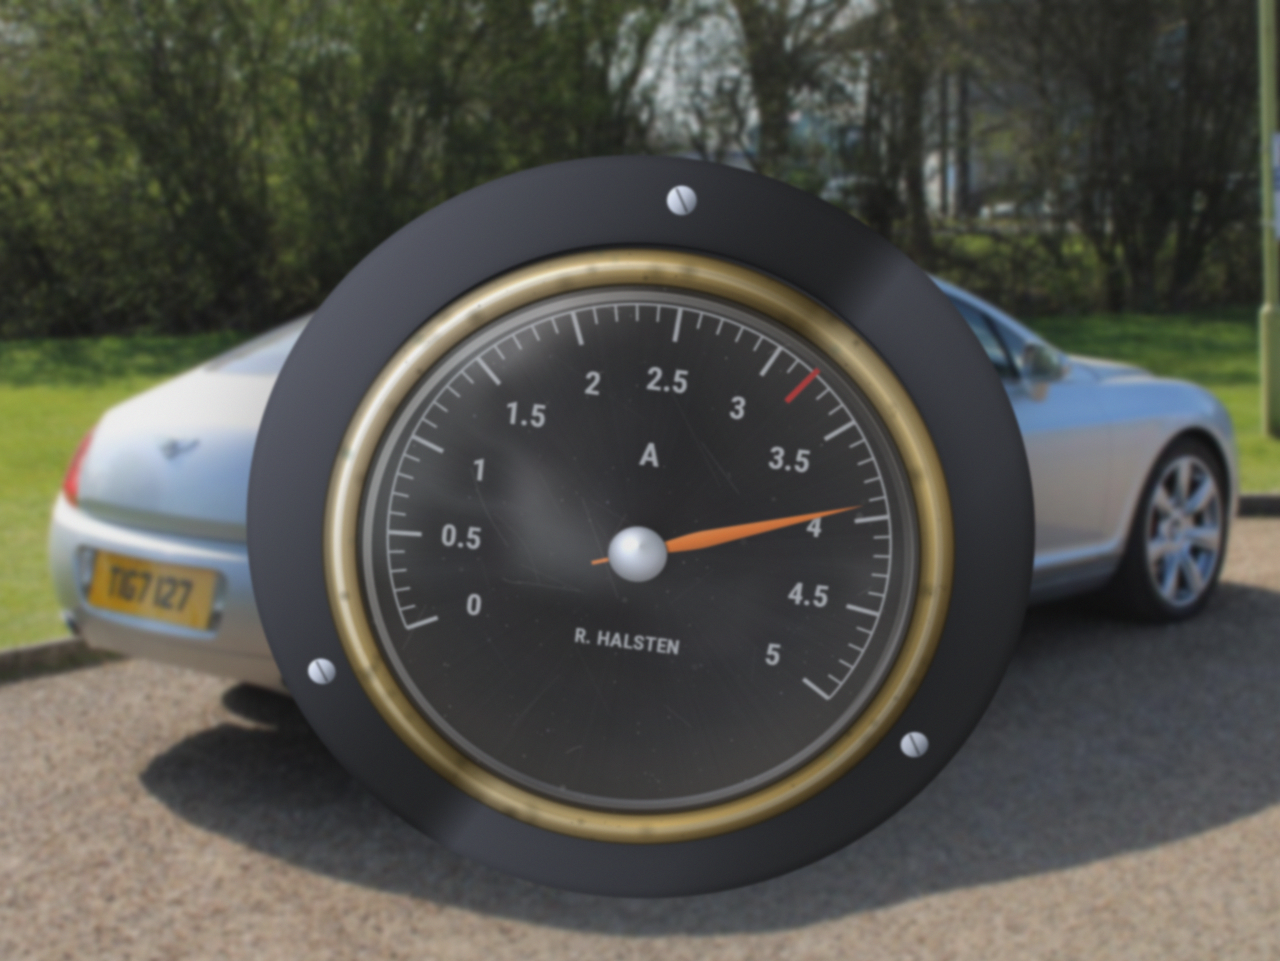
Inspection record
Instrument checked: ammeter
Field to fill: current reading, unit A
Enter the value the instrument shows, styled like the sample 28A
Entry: 3.9A
